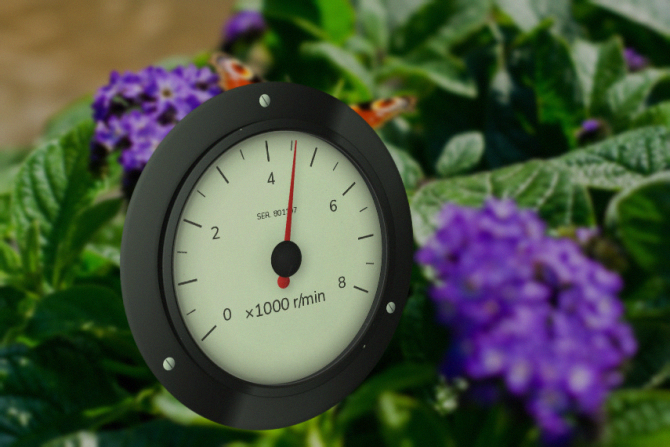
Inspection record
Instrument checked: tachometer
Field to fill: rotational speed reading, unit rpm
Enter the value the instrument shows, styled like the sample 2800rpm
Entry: 4500rpm
